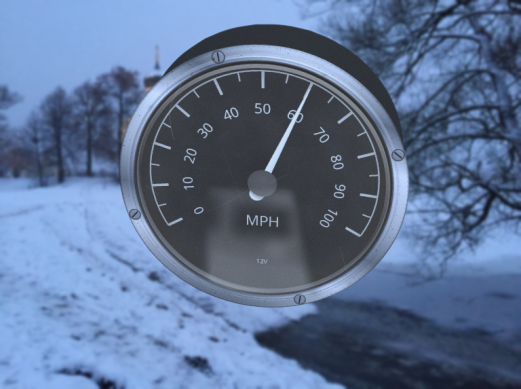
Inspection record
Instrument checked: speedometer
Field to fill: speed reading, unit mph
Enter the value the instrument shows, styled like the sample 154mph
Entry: 60mph
